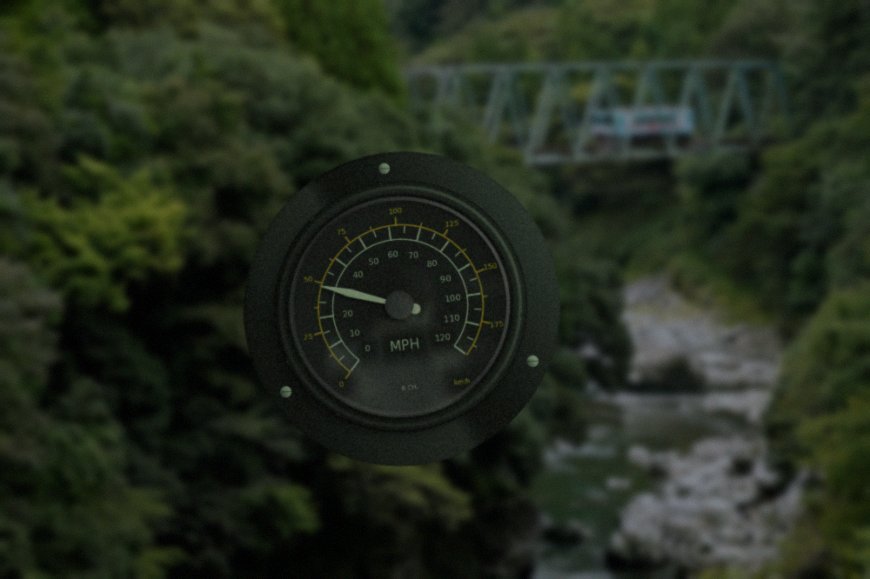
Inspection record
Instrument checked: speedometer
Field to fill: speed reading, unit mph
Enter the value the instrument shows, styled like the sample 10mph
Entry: 30mph
